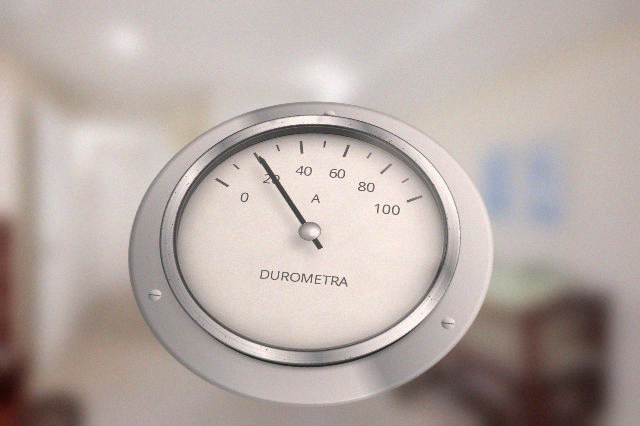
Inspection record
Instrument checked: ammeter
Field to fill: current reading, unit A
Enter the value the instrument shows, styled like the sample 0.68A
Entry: 20A
